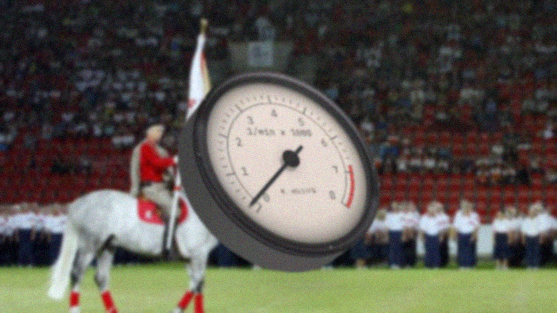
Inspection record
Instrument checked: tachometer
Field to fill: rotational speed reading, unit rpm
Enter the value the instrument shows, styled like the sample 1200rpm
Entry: 200rpm
